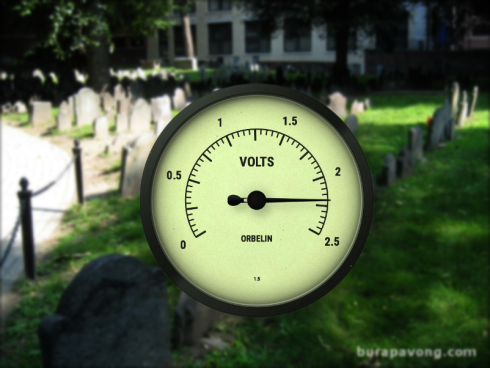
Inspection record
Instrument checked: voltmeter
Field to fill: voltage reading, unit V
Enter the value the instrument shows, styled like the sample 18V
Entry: 2.2V
